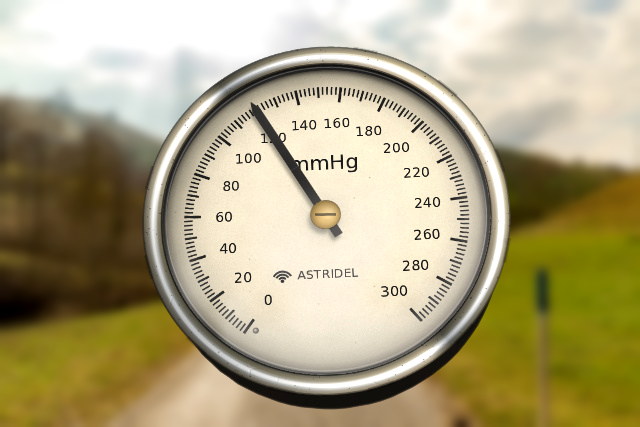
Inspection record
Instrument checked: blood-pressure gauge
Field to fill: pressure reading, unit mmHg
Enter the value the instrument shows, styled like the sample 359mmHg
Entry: 120mmHg
